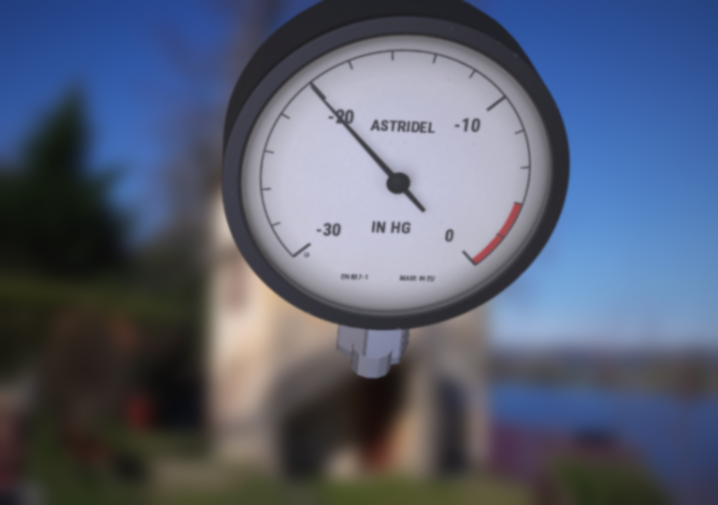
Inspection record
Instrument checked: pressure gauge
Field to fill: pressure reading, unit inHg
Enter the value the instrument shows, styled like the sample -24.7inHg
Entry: -20inHg
